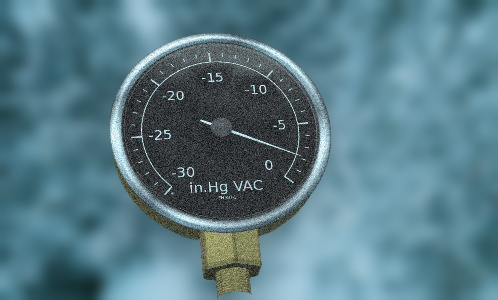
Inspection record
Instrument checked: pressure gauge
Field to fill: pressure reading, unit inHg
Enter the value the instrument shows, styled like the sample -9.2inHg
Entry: -2inHg
